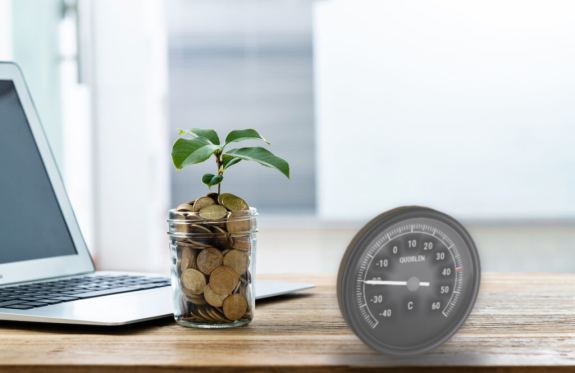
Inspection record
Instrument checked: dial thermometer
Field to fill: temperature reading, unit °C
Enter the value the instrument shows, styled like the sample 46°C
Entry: -20°C
